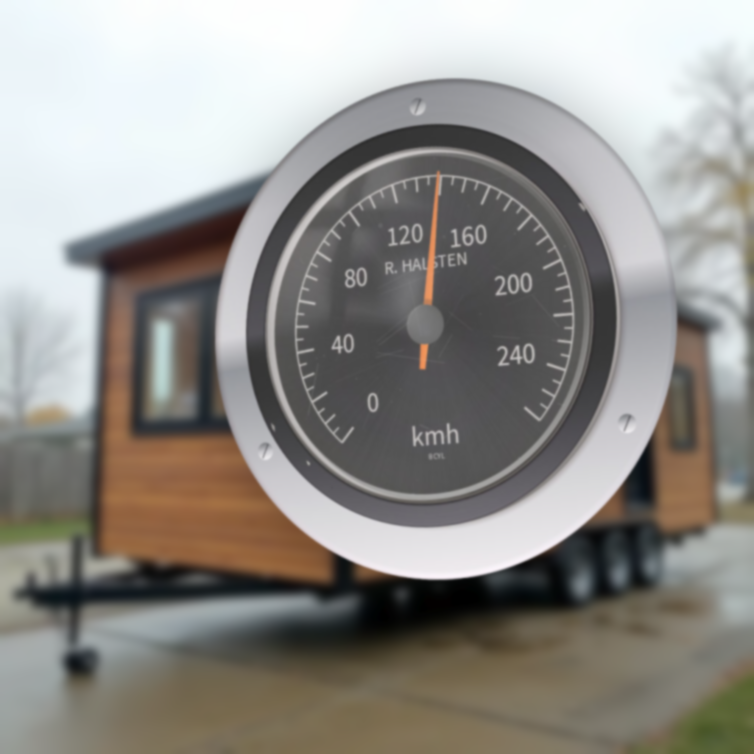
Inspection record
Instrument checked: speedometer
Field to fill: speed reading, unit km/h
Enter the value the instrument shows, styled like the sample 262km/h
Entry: 140km/h
